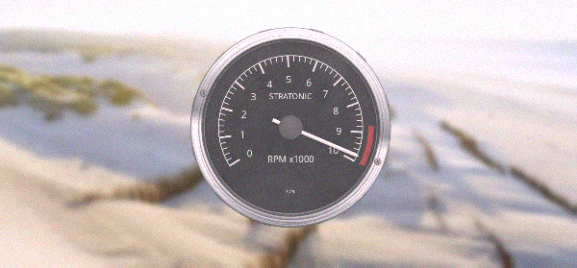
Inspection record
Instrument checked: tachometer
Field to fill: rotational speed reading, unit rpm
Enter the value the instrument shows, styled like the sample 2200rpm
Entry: 9800rpm
